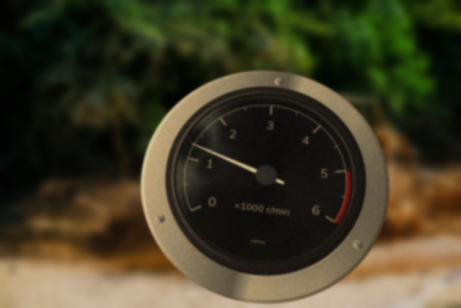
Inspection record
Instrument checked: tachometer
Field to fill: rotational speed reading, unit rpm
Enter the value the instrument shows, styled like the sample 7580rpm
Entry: 1250rpm
